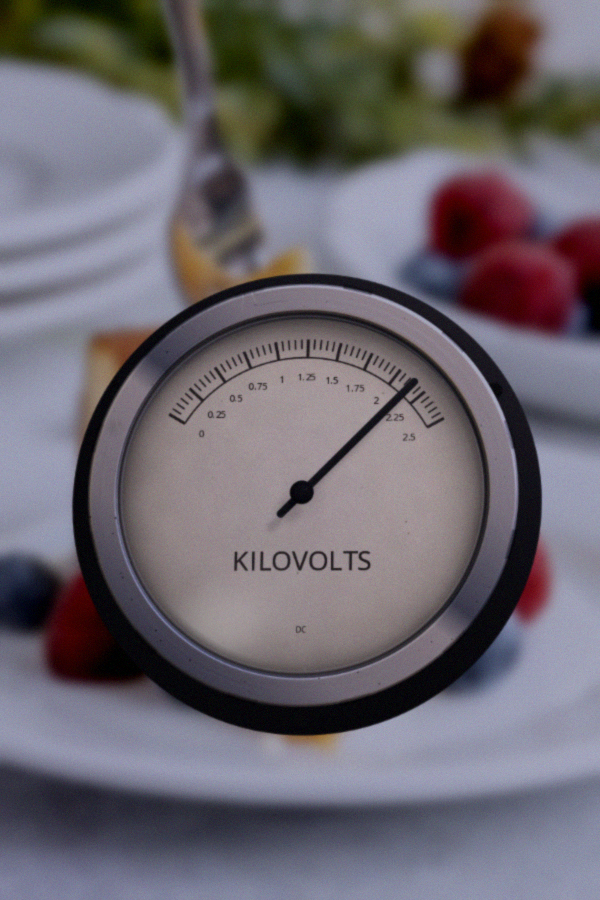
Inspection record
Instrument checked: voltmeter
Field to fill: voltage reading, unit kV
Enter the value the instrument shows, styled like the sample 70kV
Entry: 2.15kV
